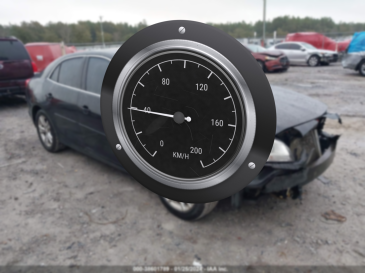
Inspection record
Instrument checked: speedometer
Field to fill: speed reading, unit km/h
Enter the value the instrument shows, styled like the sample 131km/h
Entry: 40km/h
